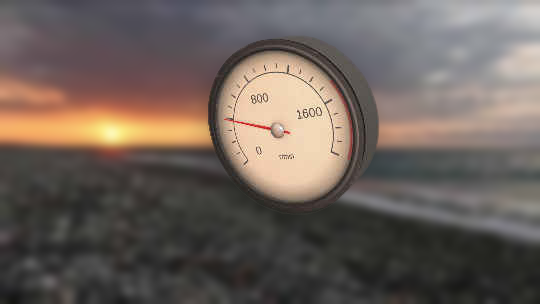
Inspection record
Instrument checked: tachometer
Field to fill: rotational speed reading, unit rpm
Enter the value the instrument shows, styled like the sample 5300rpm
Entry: 400rpm
